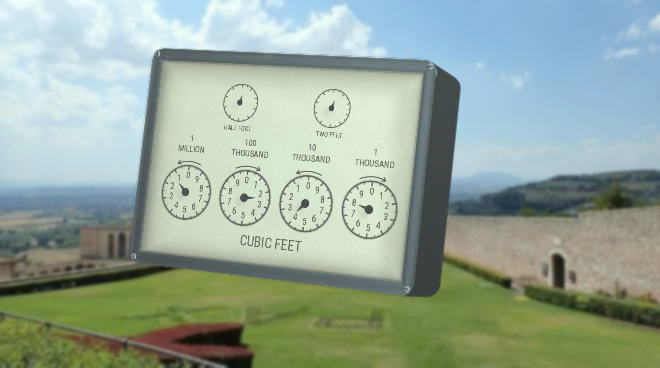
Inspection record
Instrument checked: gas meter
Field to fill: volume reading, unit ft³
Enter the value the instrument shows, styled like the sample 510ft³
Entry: 123800ft³
